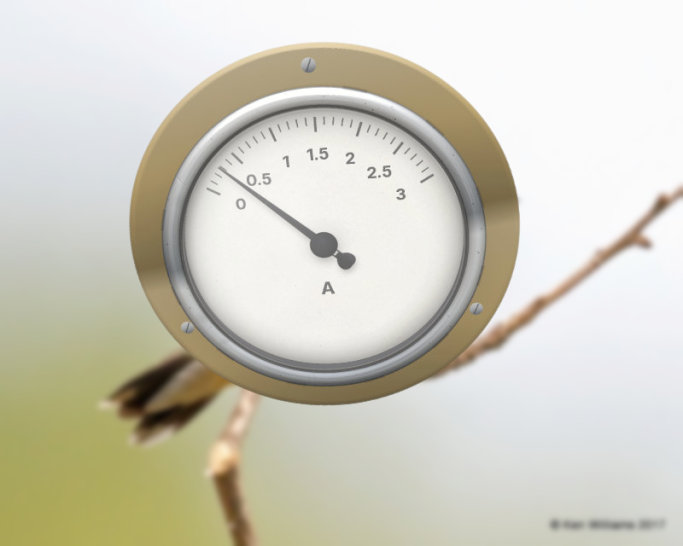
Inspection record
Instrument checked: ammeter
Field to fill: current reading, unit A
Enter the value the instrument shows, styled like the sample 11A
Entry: 0.3A
